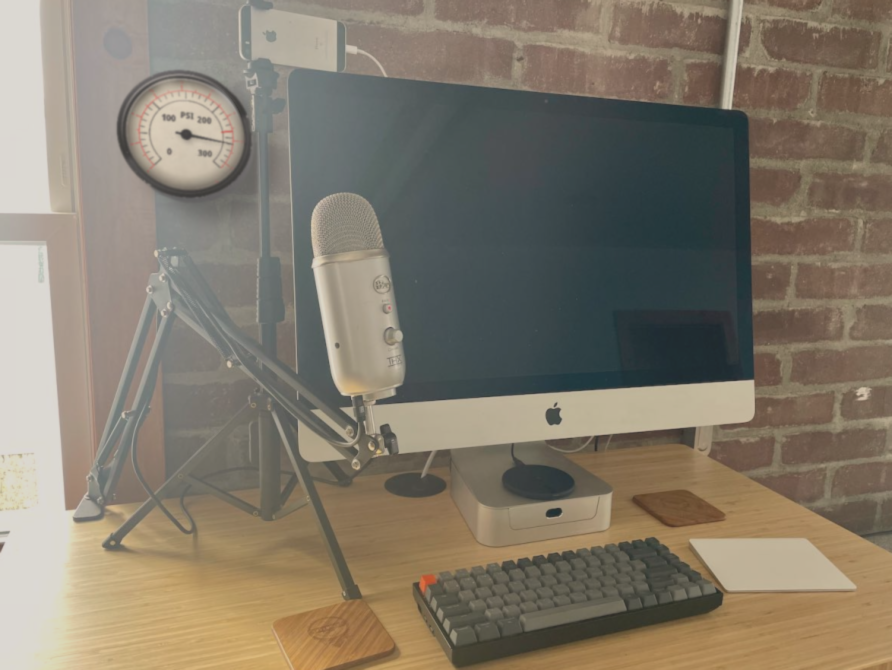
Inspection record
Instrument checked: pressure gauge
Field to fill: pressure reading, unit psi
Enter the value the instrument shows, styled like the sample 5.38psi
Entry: 260psi
